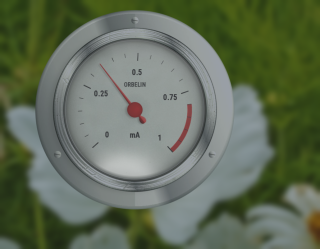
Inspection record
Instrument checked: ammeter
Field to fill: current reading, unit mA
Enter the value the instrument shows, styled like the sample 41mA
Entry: 0.35mA
